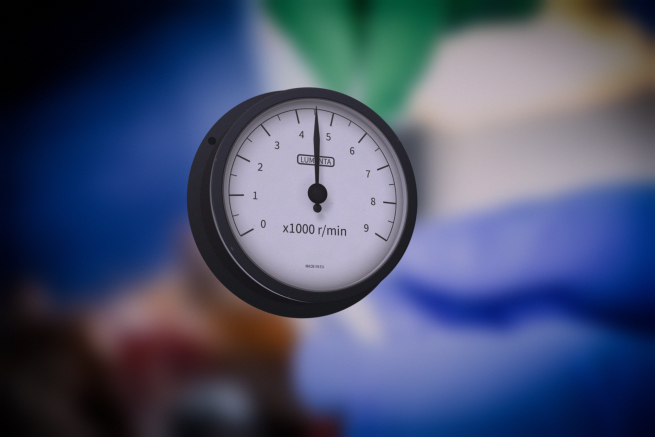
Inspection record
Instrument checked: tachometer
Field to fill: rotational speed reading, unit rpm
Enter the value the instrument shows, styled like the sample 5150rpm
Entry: 4500rpm
